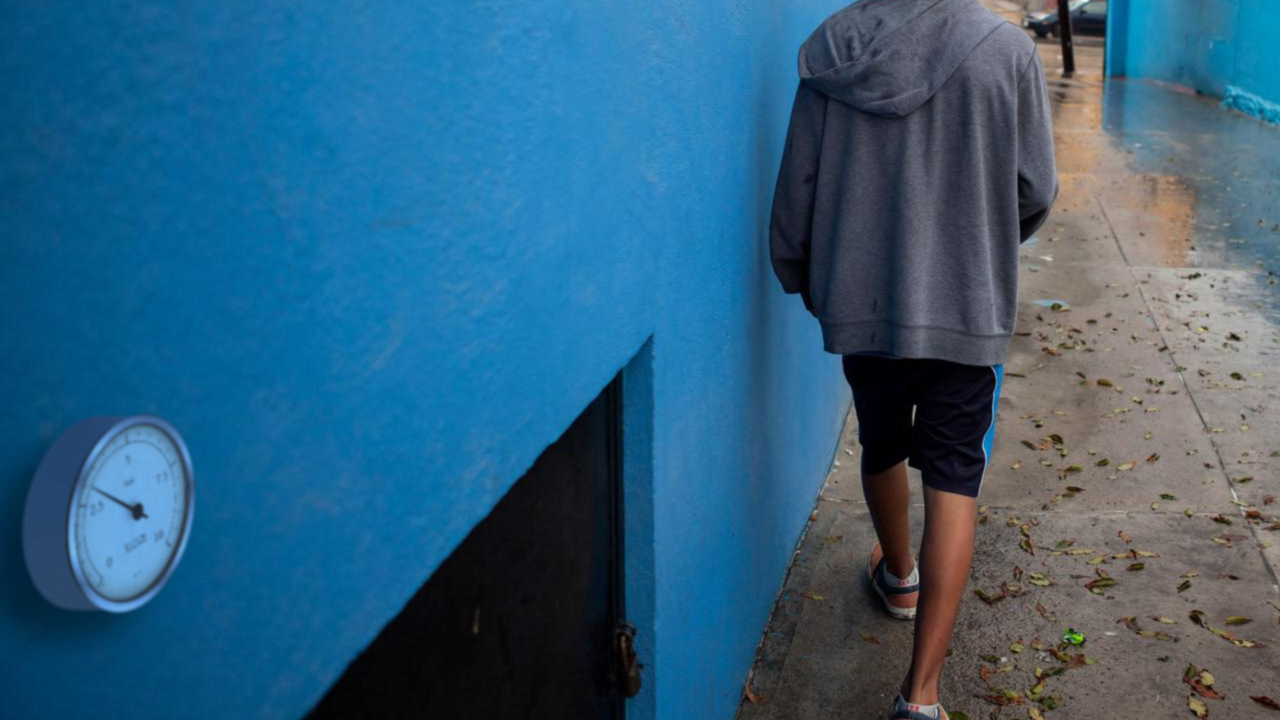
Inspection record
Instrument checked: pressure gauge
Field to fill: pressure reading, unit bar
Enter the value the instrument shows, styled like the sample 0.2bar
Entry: 3bar
